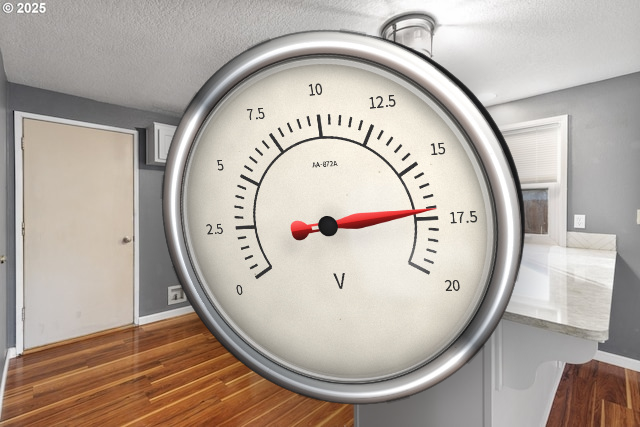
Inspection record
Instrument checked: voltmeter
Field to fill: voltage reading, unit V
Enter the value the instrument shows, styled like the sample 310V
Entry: 17V
